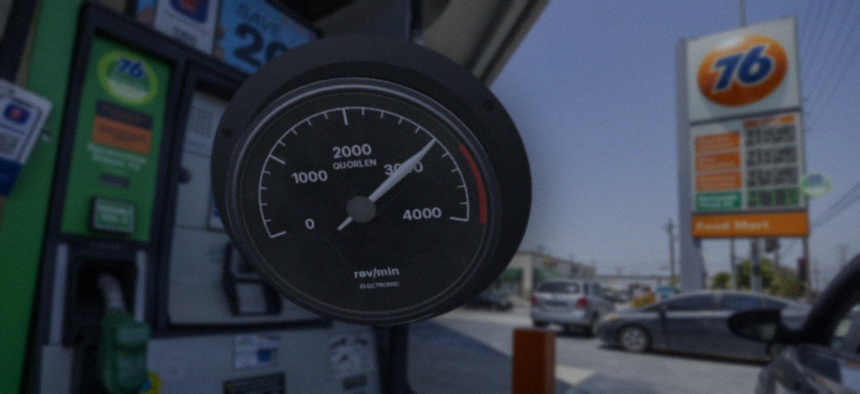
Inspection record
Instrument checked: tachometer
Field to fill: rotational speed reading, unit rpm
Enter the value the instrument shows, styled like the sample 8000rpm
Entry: 3000rpm
